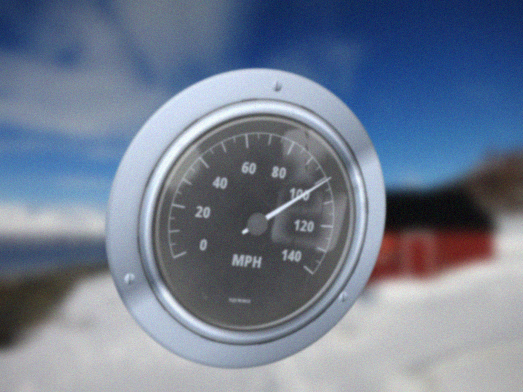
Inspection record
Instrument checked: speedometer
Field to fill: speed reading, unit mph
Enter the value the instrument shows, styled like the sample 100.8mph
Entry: 100mph
